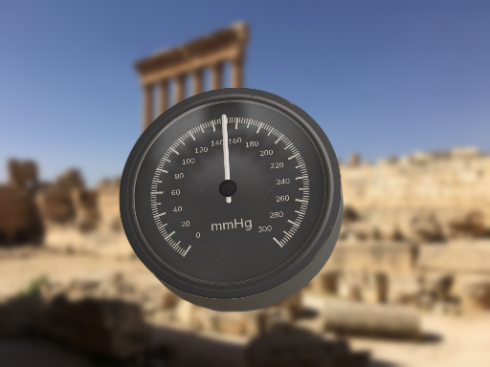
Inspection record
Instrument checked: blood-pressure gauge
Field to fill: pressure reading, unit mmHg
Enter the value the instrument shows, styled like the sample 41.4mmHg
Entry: 150mmHg
